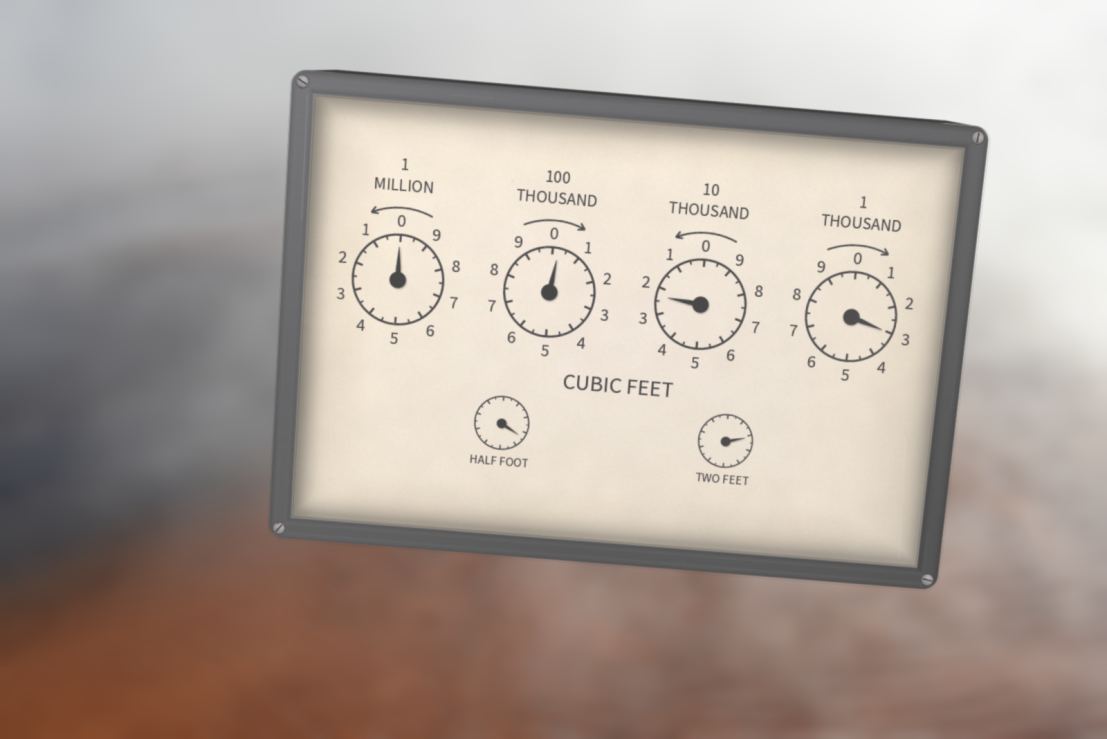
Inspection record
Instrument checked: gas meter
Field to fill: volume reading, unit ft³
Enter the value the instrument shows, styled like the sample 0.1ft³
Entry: 2300ft³
